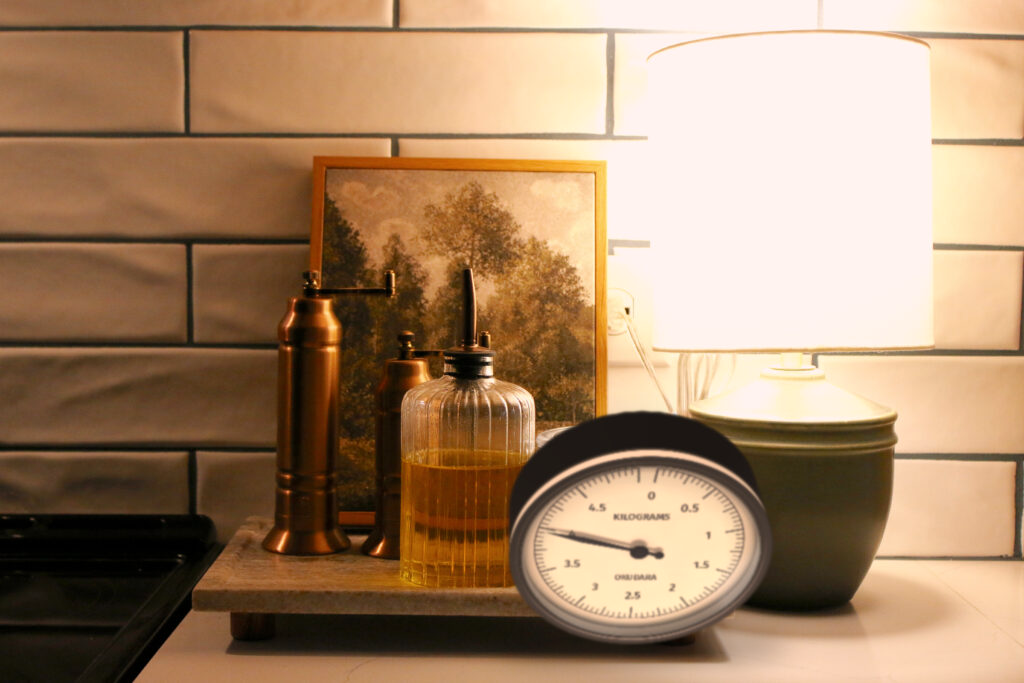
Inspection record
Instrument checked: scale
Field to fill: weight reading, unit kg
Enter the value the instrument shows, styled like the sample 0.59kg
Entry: 4kg
